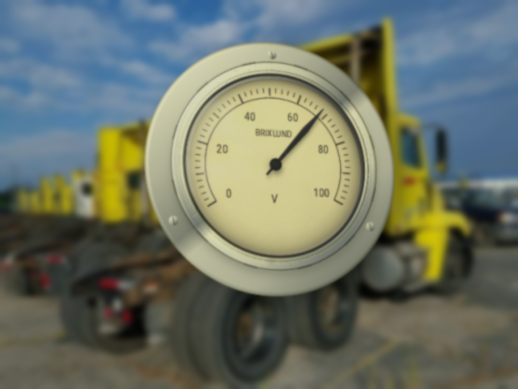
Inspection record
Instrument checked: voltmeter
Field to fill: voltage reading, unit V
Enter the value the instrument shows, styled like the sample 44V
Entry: 68V
